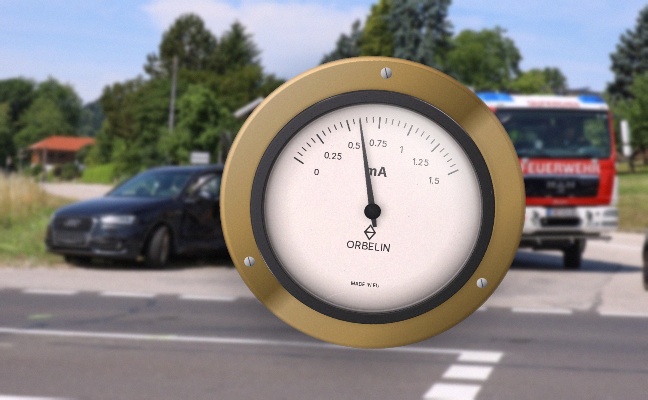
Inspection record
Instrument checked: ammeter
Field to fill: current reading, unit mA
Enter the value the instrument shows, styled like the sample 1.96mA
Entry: 0.6mA
